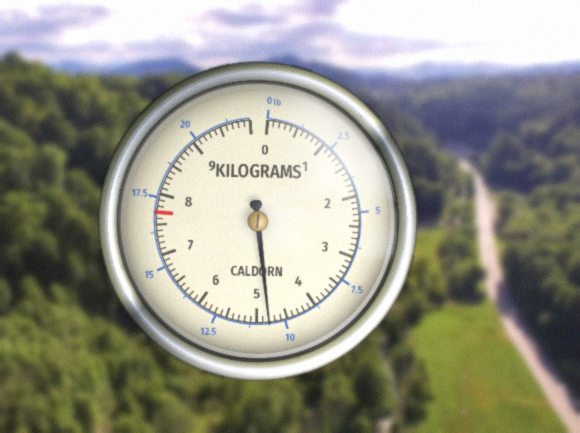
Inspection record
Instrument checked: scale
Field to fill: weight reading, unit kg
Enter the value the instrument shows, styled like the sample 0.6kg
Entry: 4.8kg
